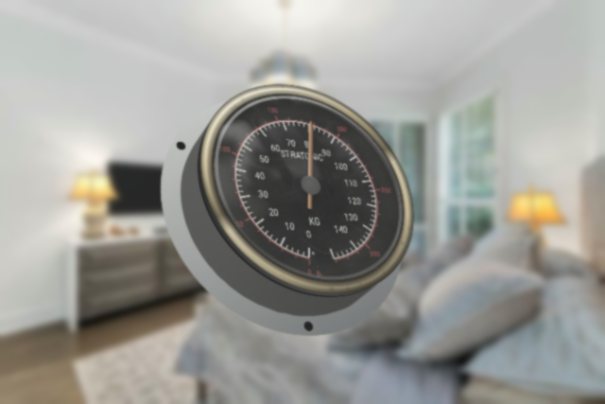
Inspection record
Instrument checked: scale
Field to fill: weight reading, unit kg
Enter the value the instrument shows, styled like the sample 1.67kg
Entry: 80kg
